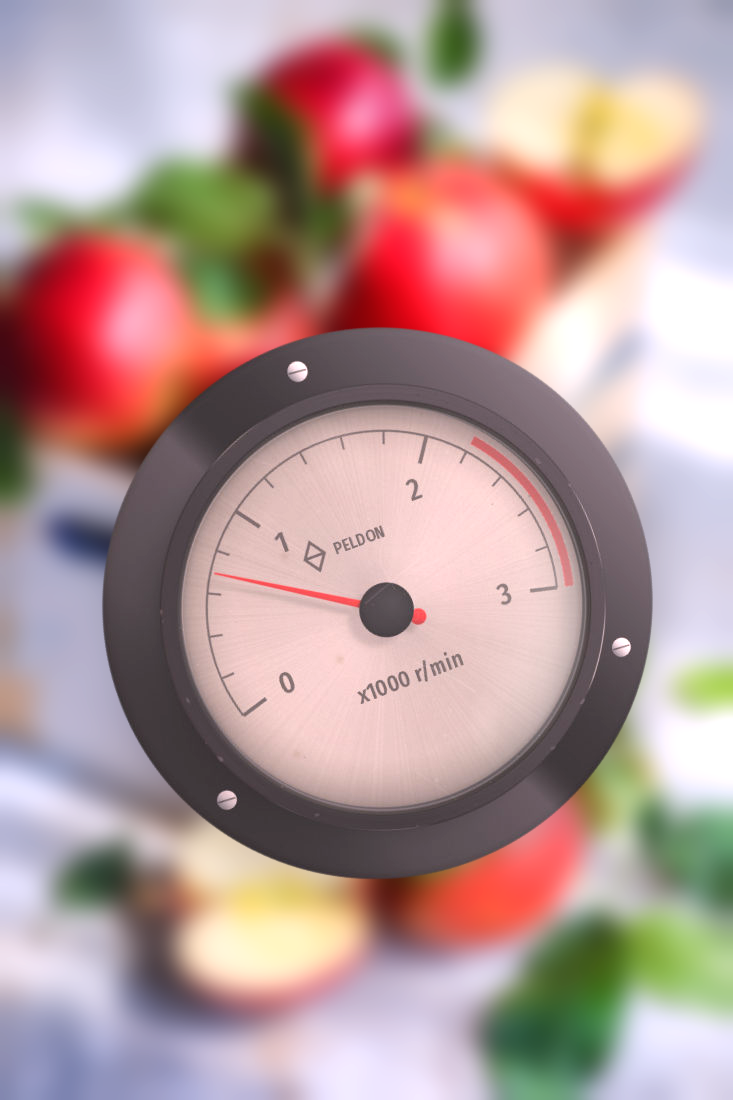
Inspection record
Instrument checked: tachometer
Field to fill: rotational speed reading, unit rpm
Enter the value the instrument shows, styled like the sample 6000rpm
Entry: 700rpm
